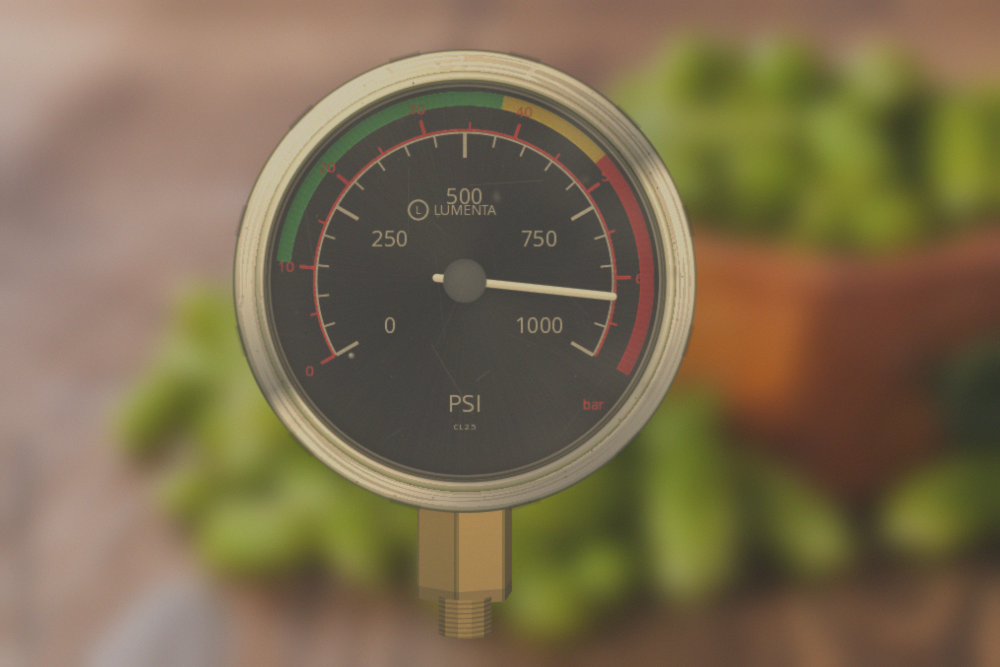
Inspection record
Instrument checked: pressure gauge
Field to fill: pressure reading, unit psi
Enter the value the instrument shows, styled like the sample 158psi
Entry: 900psi
